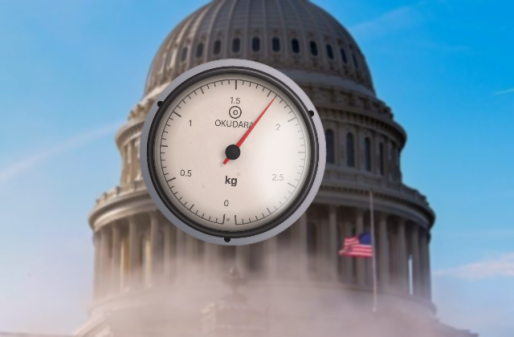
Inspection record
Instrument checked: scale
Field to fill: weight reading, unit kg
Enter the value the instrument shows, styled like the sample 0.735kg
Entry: 1.8kg
